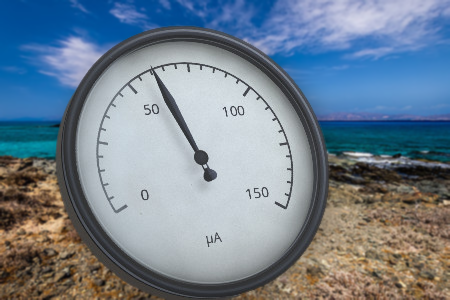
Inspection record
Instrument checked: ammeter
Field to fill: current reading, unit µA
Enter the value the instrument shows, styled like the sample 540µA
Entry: 60µA
